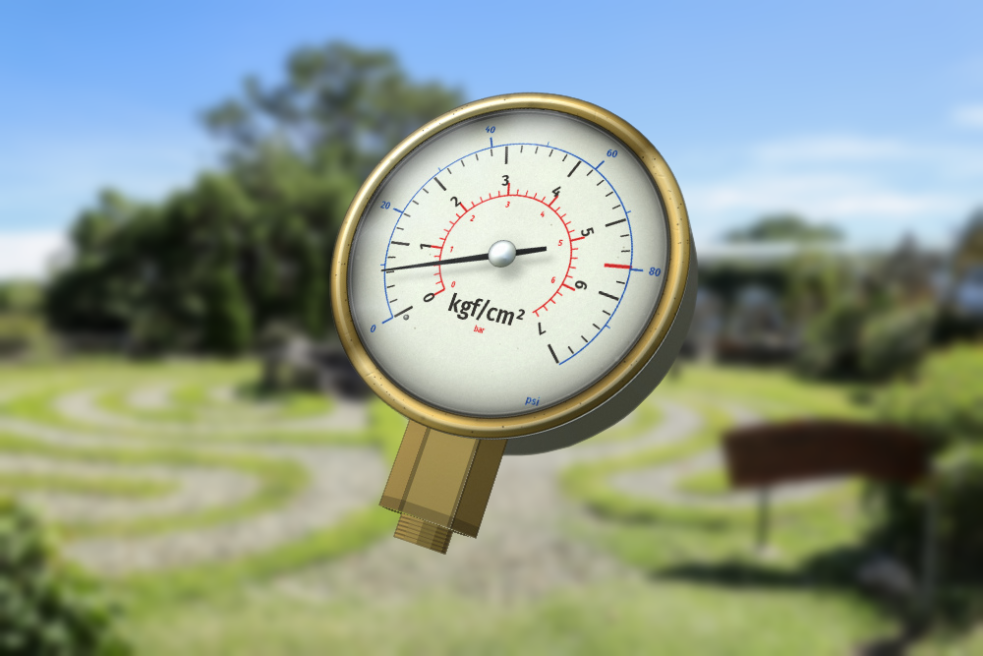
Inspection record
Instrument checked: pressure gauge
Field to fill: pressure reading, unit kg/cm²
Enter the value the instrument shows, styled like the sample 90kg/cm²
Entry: 0.6kg/cm²
